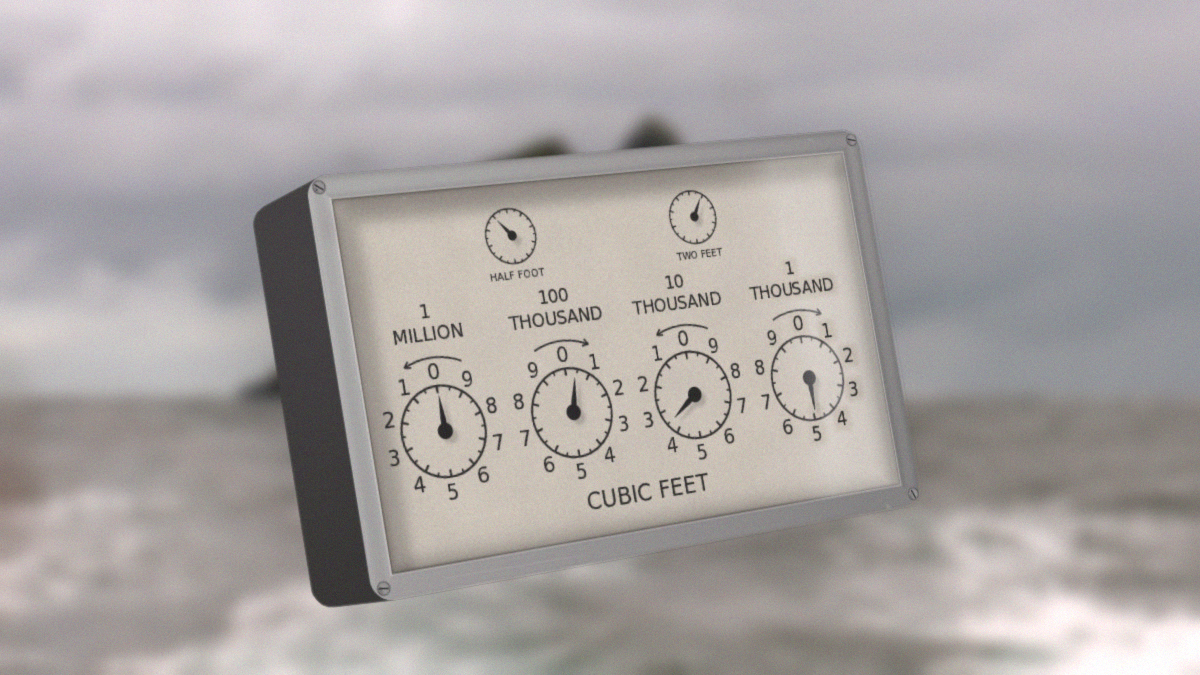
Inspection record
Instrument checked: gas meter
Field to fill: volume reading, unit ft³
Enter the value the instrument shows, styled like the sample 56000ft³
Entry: 3500ft³
